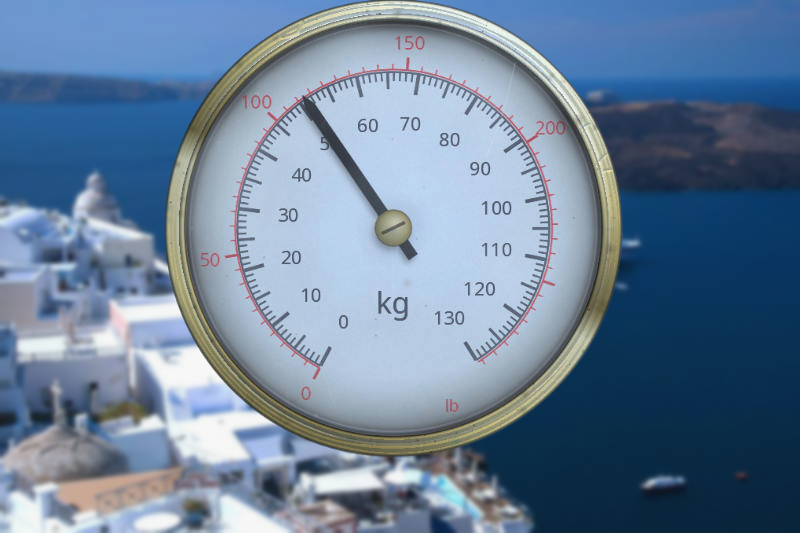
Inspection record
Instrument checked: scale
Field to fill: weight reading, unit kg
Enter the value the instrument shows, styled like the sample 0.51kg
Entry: 51kg
